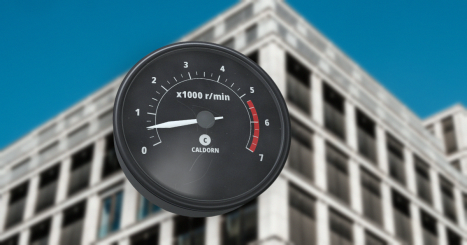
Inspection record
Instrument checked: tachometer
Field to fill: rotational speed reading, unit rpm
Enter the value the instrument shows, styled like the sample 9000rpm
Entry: 500rpm
